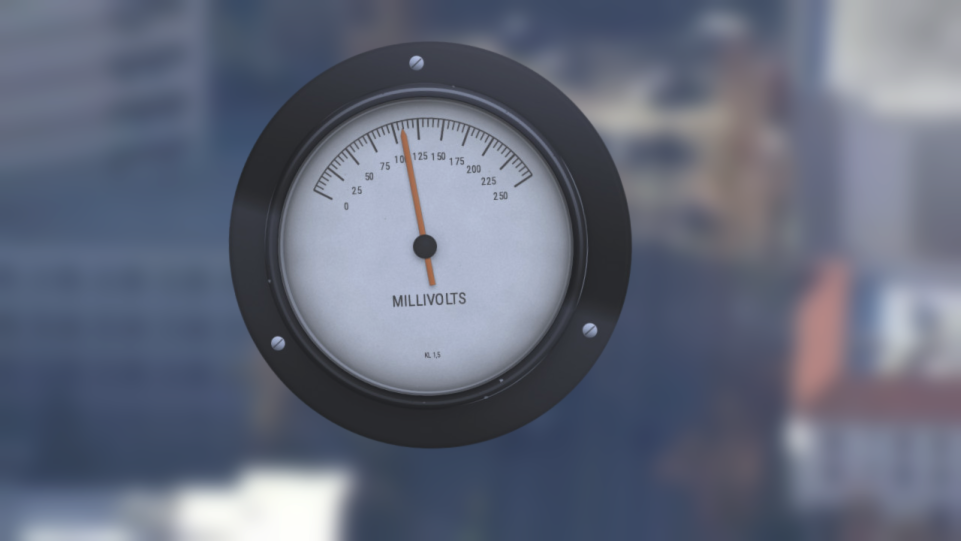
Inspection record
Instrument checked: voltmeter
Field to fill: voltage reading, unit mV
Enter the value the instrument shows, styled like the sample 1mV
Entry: 110mV
